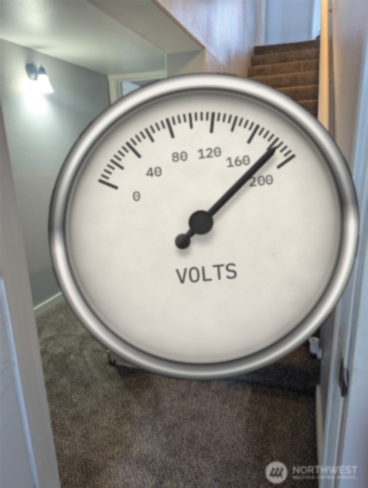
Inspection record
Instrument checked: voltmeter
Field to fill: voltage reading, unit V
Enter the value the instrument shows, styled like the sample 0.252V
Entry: 185V
